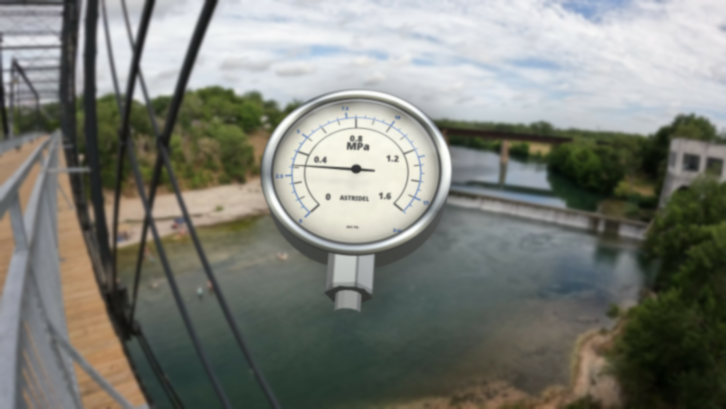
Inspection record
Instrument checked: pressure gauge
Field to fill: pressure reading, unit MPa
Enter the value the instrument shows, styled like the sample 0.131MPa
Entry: 0.3MPa
